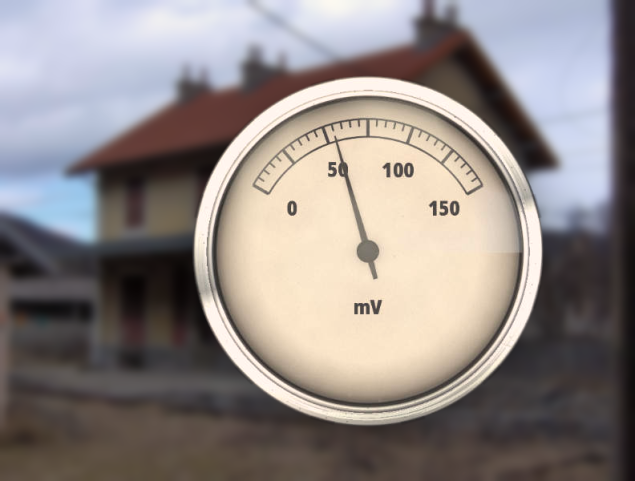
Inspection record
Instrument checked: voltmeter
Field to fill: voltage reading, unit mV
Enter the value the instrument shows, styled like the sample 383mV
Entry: 55mV
